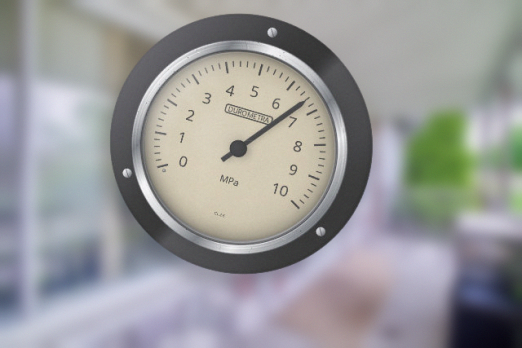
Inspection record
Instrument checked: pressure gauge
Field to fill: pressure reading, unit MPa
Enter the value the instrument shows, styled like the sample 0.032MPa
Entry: 6.6MPa
